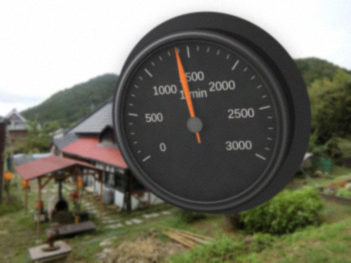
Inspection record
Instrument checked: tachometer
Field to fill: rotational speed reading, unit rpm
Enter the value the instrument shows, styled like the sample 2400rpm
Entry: 1400rpm
